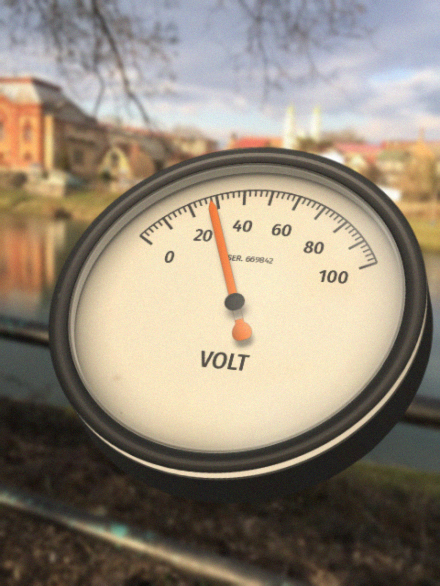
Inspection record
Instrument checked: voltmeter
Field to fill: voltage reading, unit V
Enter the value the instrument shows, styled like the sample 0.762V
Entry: 28V
